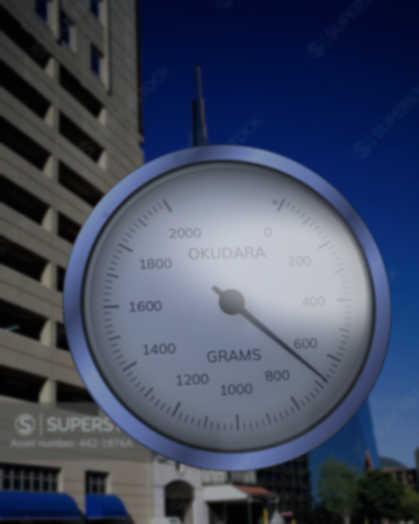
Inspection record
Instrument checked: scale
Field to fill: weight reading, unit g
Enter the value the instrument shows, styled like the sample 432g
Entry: 680g
